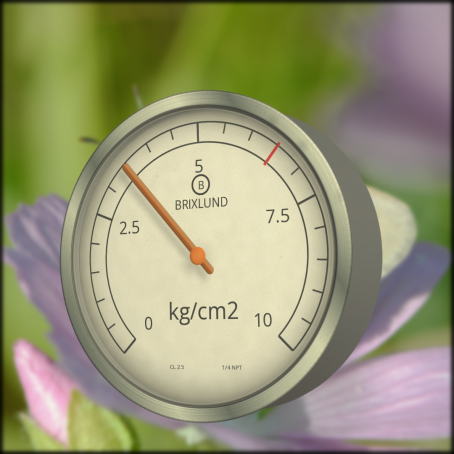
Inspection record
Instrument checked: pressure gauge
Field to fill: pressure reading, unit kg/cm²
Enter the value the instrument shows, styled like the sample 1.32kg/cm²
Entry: 3.5kg/cm²
